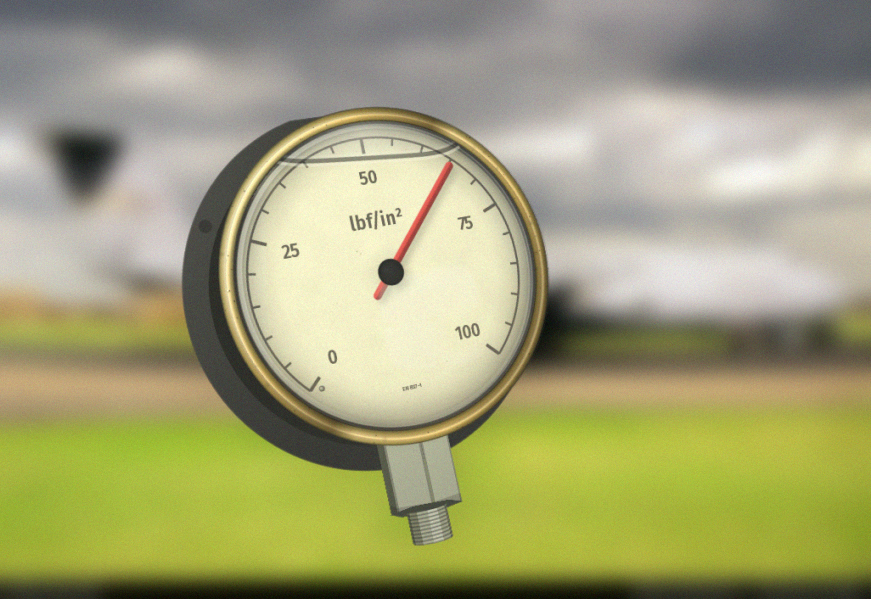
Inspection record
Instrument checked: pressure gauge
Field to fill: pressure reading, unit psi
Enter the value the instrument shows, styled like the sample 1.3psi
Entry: 65psi
